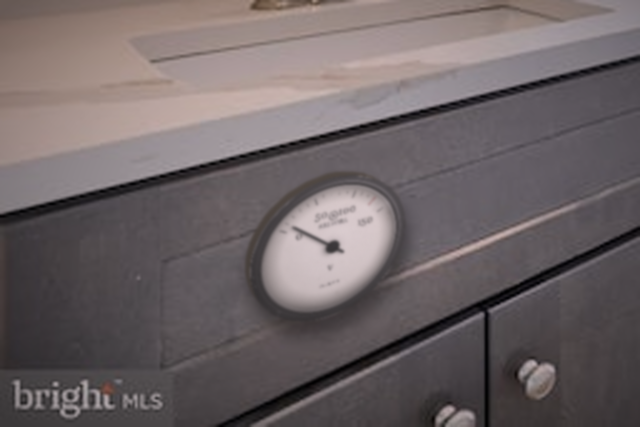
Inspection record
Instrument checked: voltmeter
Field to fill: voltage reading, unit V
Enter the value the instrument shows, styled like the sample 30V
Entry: 10V
